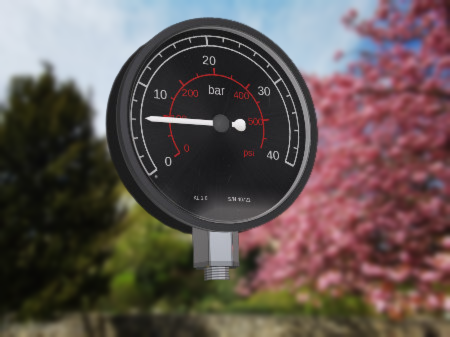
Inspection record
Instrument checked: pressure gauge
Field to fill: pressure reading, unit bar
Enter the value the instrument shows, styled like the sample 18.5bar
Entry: 6bar
